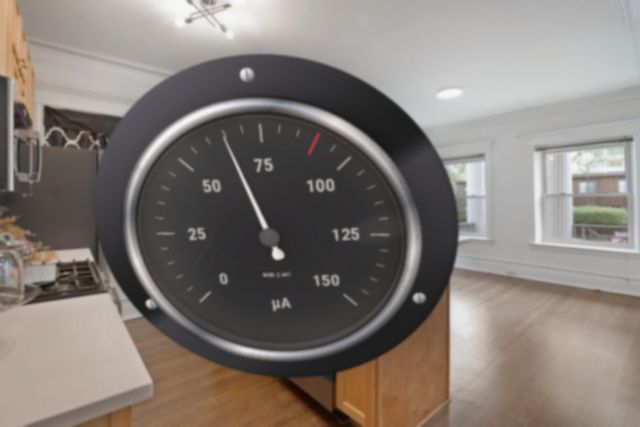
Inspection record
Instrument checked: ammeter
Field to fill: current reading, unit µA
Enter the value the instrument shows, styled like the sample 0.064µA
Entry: 65µA
